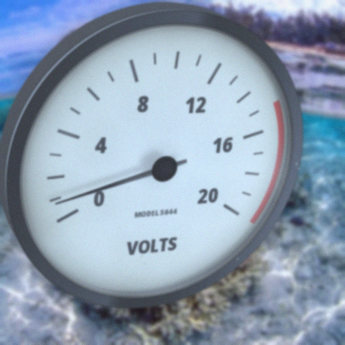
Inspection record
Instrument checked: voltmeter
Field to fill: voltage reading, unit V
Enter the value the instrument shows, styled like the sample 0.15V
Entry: 1V
